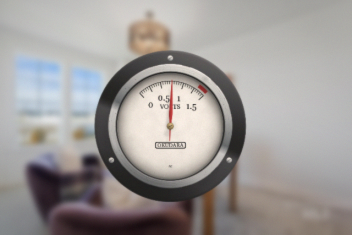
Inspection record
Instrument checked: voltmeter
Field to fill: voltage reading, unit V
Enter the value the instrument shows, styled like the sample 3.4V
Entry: 0.75V
